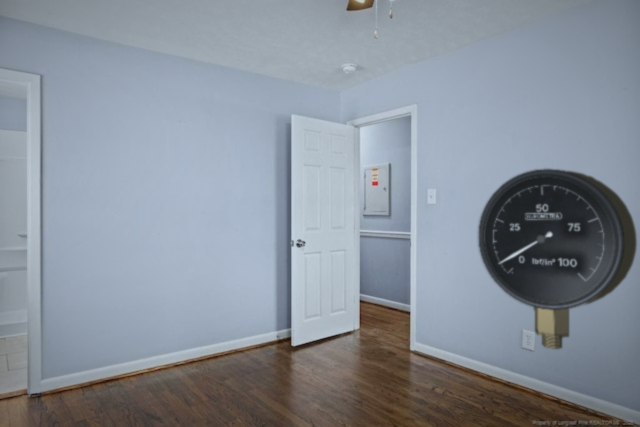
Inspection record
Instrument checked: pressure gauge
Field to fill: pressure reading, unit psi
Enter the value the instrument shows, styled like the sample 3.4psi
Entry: 5psi
